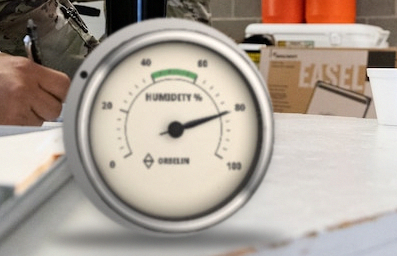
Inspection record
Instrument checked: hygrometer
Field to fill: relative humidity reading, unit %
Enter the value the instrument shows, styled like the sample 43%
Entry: 80%
